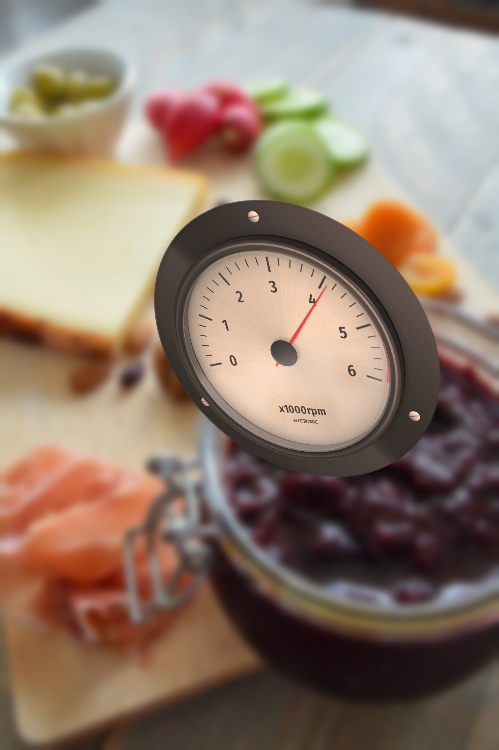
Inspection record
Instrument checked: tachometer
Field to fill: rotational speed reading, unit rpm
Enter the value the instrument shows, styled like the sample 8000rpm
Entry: 4100rpm
